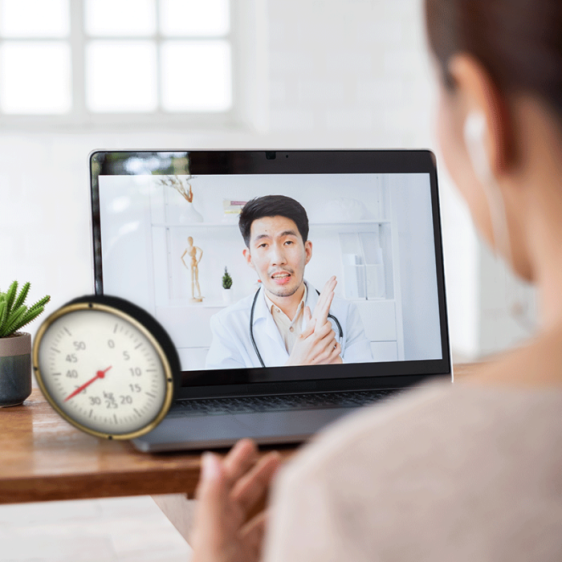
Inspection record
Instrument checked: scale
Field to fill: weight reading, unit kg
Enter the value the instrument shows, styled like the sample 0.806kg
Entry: 35kg
